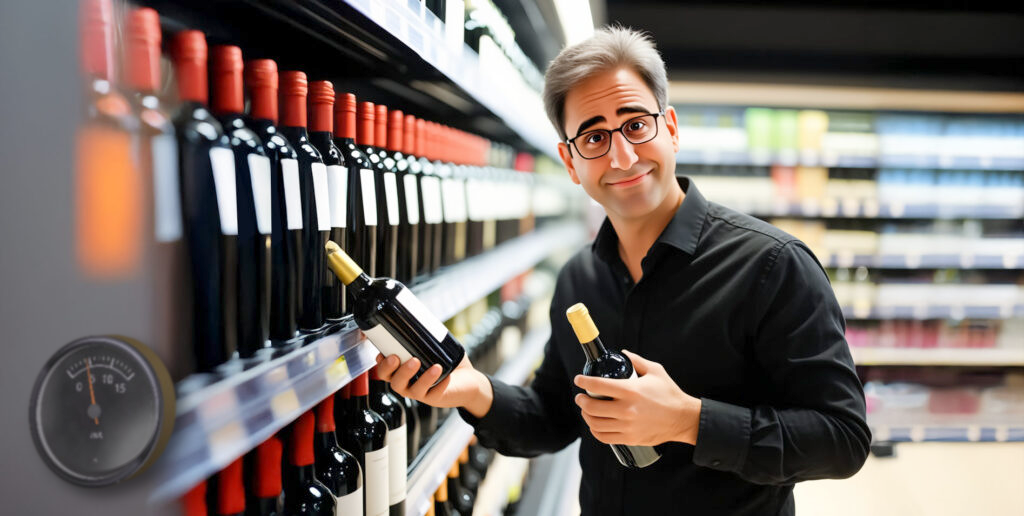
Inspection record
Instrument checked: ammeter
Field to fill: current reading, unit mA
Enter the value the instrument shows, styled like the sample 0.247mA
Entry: 5mA
